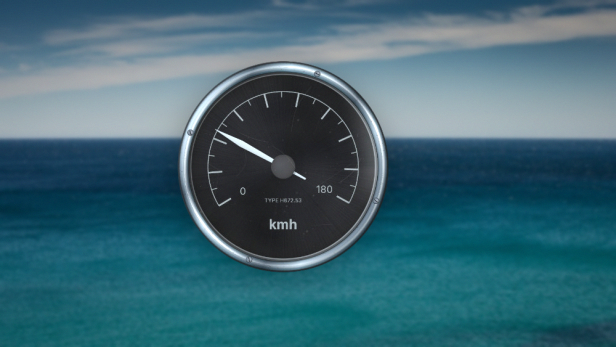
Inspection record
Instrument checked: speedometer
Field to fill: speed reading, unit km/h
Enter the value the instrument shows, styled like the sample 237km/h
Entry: 45km/h
